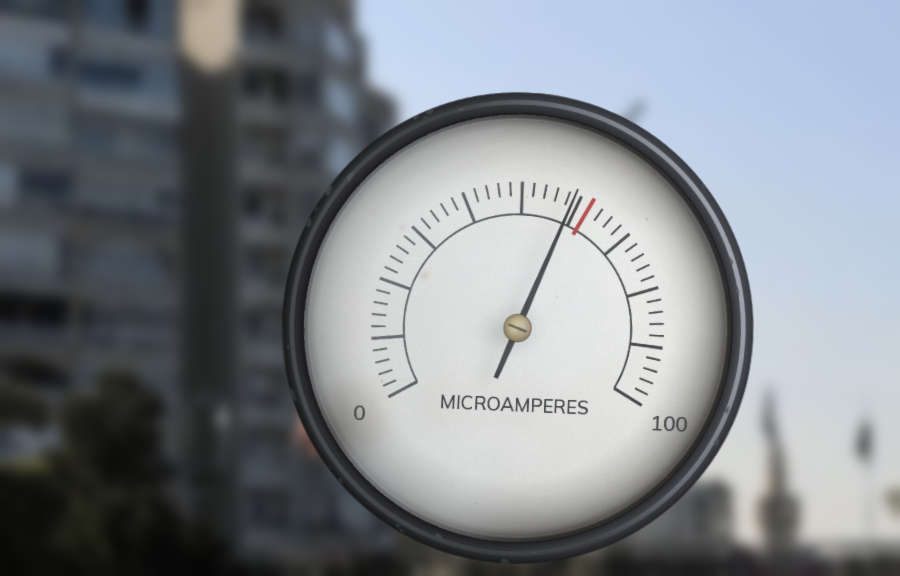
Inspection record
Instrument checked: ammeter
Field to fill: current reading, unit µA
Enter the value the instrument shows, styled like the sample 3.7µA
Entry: 59µA
